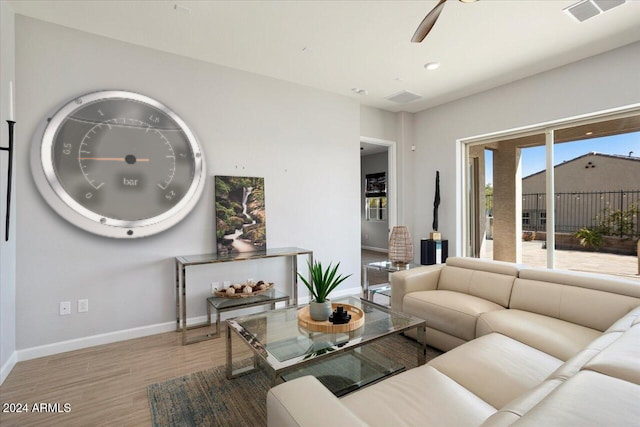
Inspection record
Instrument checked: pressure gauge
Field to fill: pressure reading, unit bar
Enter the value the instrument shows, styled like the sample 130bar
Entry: 0.4bar
